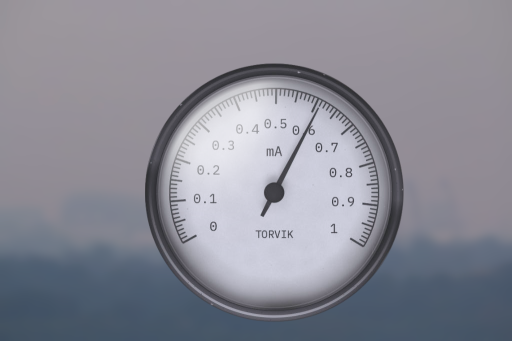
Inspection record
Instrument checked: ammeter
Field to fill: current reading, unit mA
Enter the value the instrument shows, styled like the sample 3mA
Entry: 0.61mA
